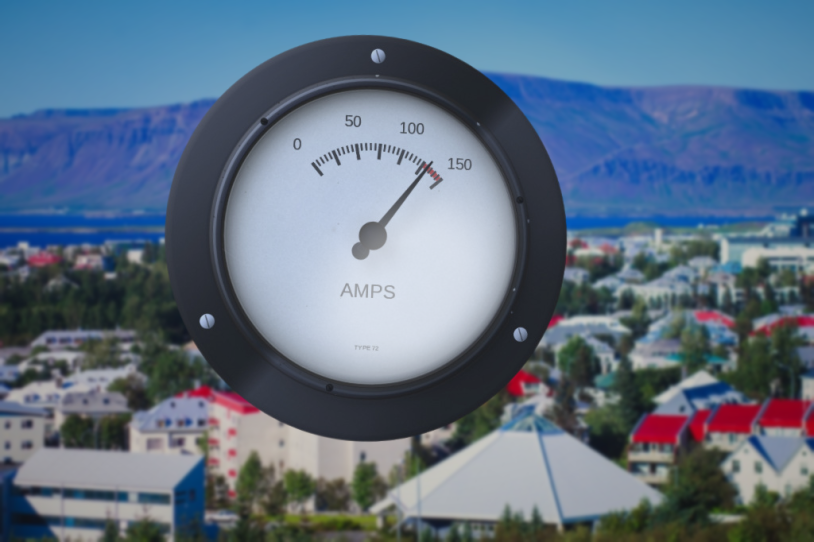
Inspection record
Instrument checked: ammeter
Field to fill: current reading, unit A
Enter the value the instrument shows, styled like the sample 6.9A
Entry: 130A
